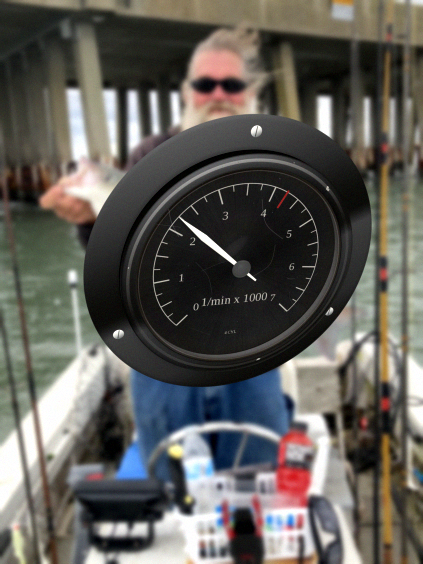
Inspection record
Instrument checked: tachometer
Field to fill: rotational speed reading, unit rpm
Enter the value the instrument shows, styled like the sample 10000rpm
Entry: 2250rpm
